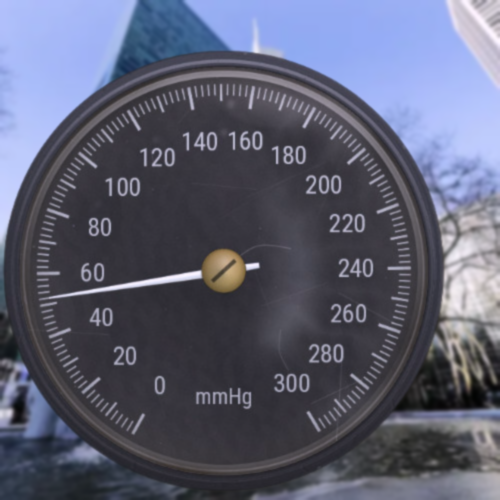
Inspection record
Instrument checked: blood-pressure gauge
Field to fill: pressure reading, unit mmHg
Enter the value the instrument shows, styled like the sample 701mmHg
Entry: 52mmHg
